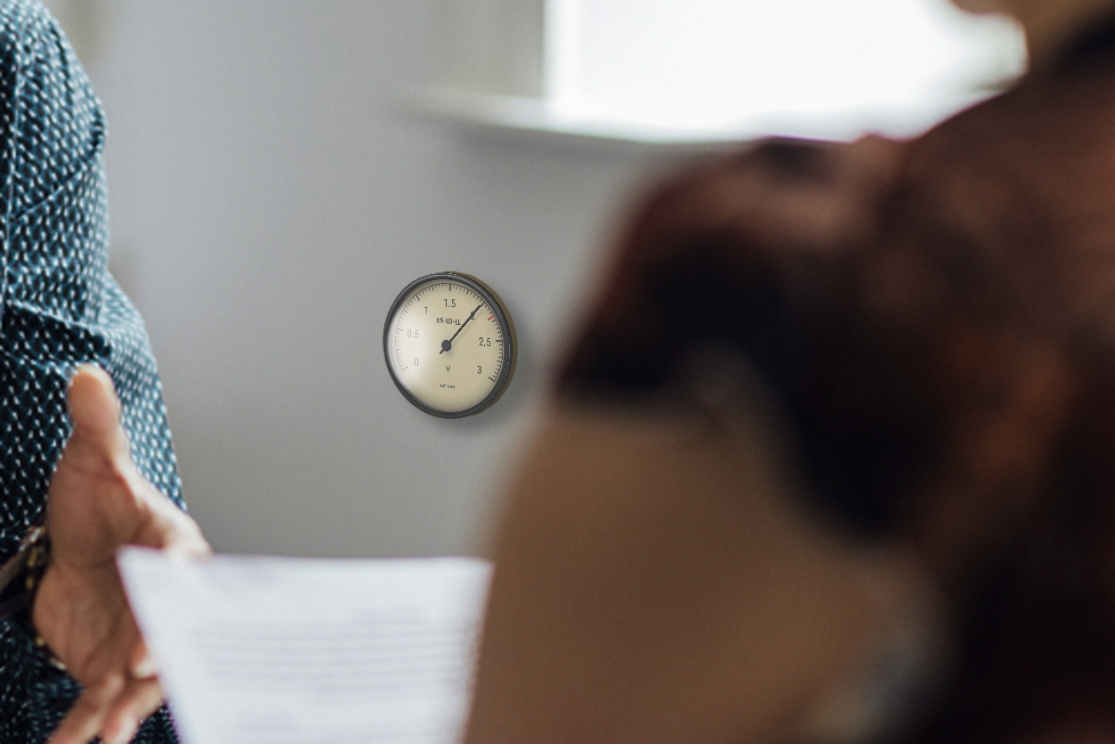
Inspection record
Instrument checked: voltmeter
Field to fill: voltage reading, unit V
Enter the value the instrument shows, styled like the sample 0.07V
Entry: 2V
